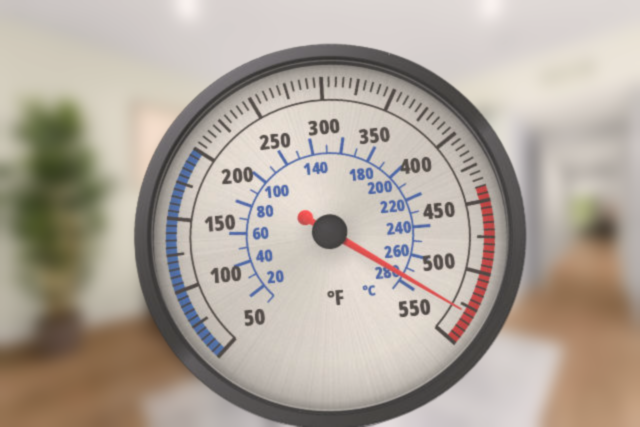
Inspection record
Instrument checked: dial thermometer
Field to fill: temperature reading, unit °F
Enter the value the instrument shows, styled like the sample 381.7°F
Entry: 530°F
